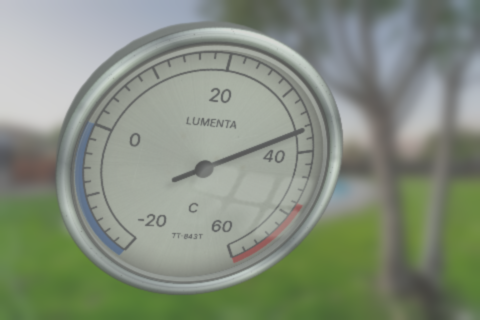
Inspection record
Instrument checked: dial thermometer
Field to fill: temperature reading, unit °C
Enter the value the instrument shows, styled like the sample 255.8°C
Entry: 36°C
